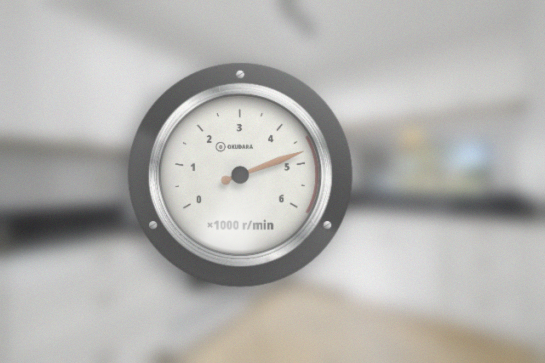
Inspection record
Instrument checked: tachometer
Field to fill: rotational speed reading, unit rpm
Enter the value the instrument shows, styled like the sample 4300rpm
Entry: 4750rpm
